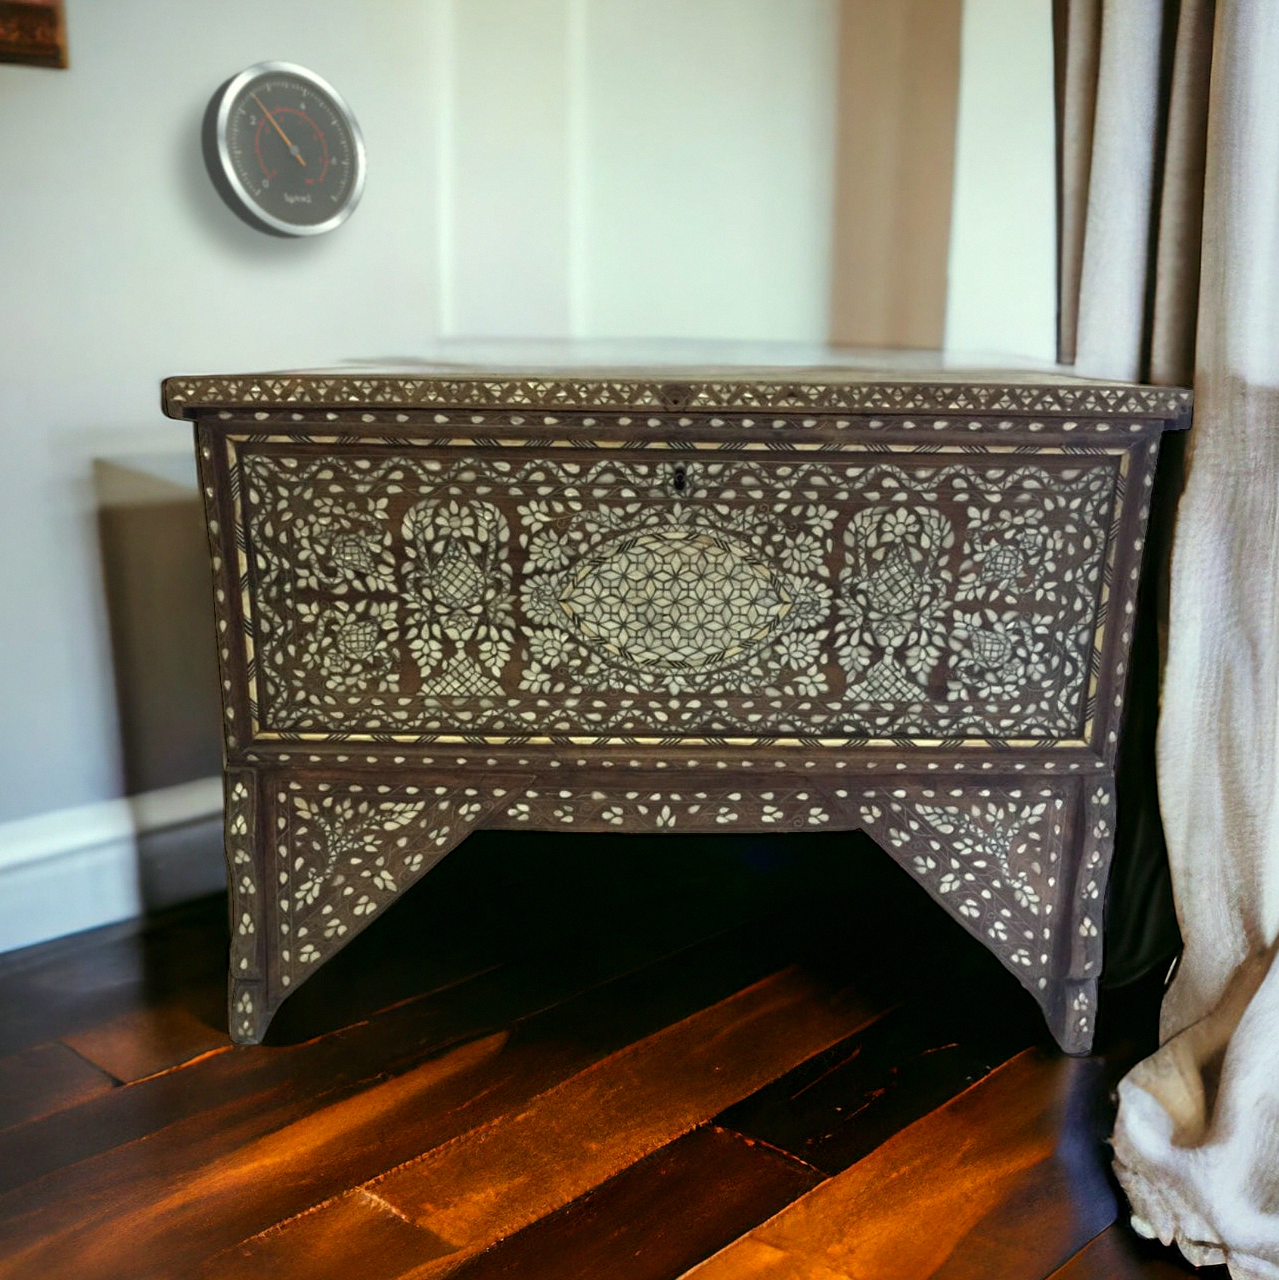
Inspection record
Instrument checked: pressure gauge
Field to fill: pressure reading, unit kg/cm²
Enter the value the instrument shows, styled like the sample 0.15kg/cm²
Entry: 2.5kg/cm²
